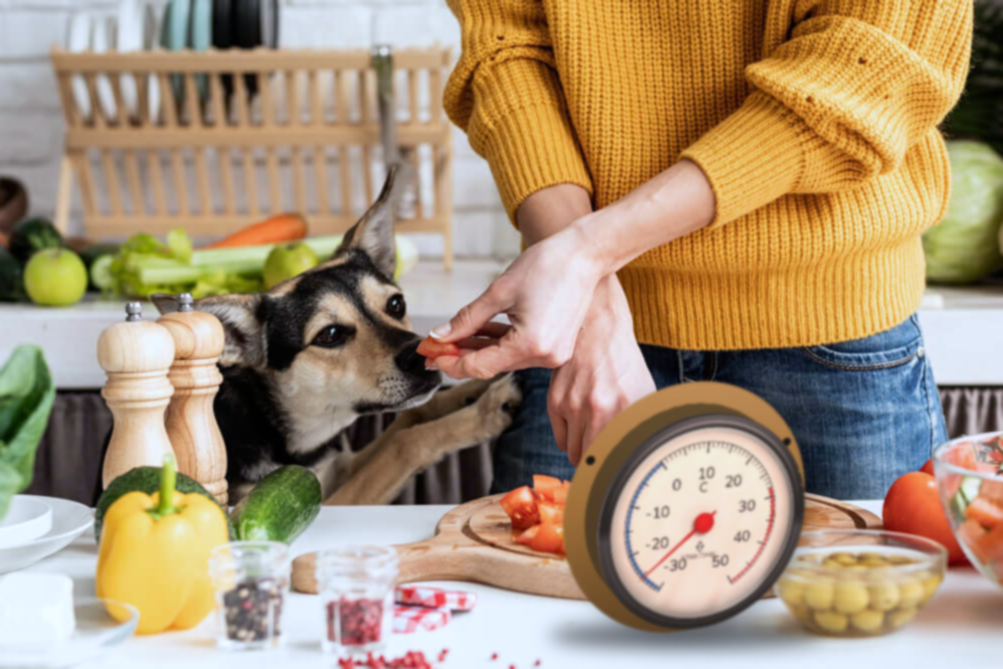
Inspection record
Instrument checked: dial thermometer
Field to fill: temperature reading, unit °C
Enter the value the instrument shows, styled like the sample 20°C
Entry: -25°C
